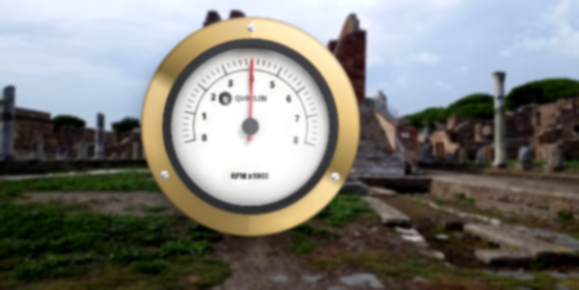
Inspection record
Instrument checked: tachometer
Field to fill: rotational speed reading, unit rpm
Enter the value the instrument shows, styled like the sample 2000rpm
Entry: 4000rpm
